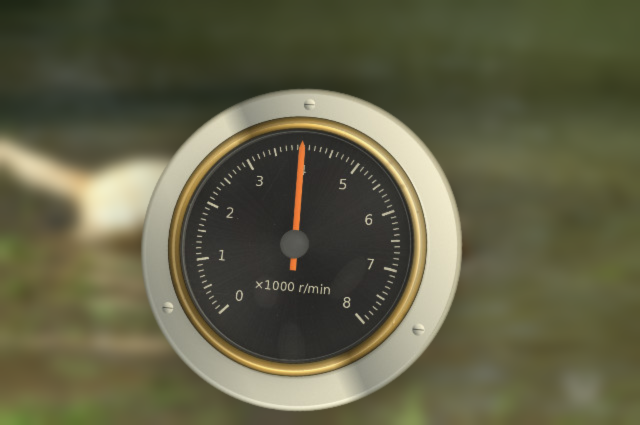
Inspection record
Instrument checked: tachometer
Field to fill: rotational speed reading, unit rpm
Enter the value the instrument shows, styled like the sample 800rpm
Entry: 4000rpm
